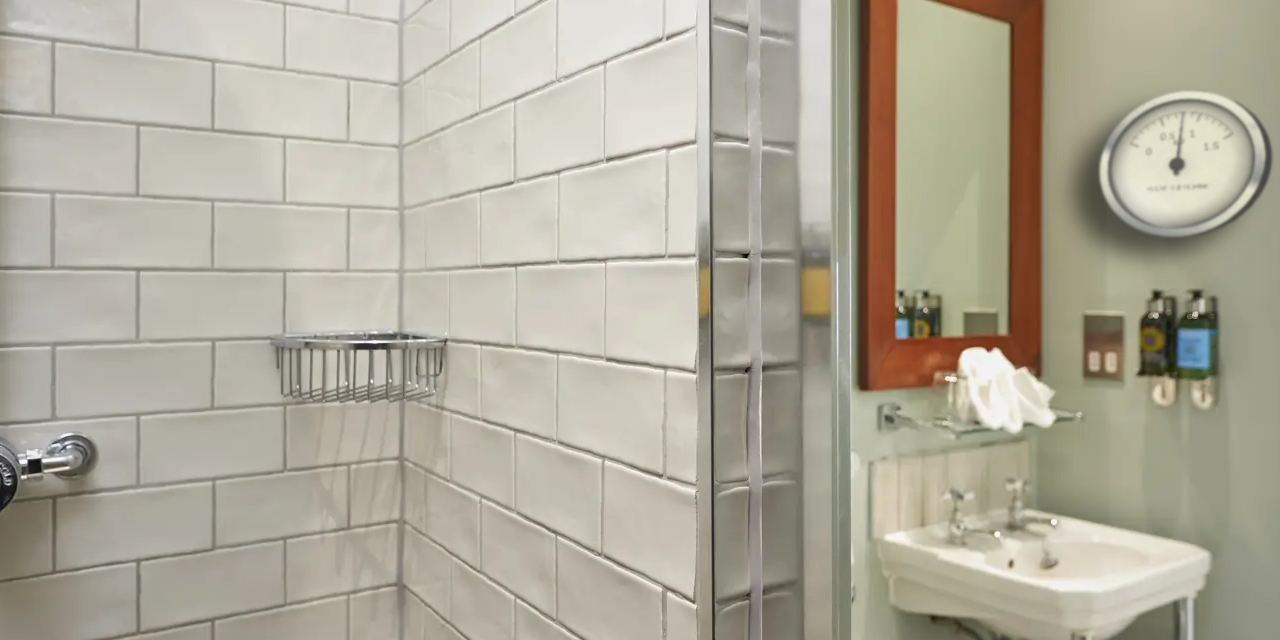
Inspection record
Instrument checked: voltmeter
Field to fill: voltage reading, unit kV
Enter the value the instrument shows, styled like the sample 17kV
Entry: 0.8kV
